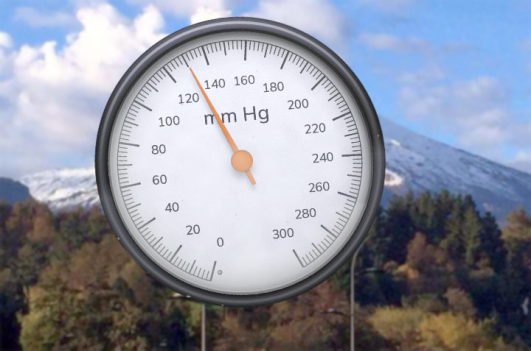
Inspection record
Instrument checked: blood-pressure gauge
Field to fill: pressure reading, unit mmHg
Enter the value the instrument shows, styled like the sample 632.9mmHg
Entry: 130mmHg
